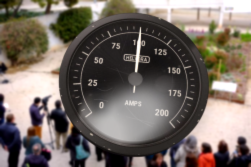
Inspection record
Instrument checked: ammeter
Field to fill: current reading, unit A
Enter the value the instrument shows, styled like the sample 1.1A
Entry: 100A
